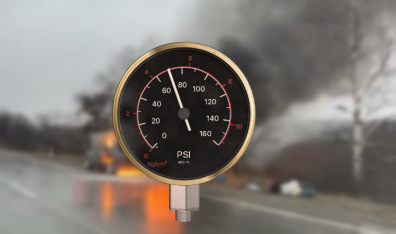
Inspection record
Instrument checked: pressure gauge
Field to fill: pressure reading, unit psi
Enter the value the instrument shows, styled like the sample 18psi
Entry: 70psi
